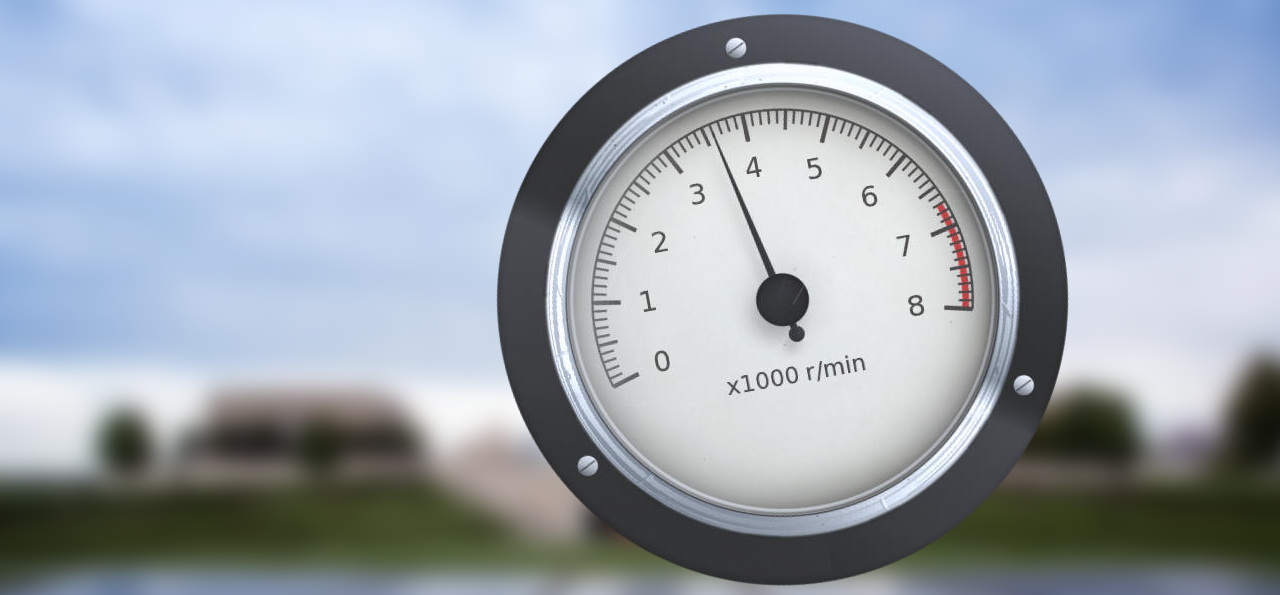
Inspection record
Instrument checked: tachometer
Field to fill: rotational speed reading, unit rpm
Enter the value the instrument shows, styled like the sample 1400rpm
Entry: 3600rpm
